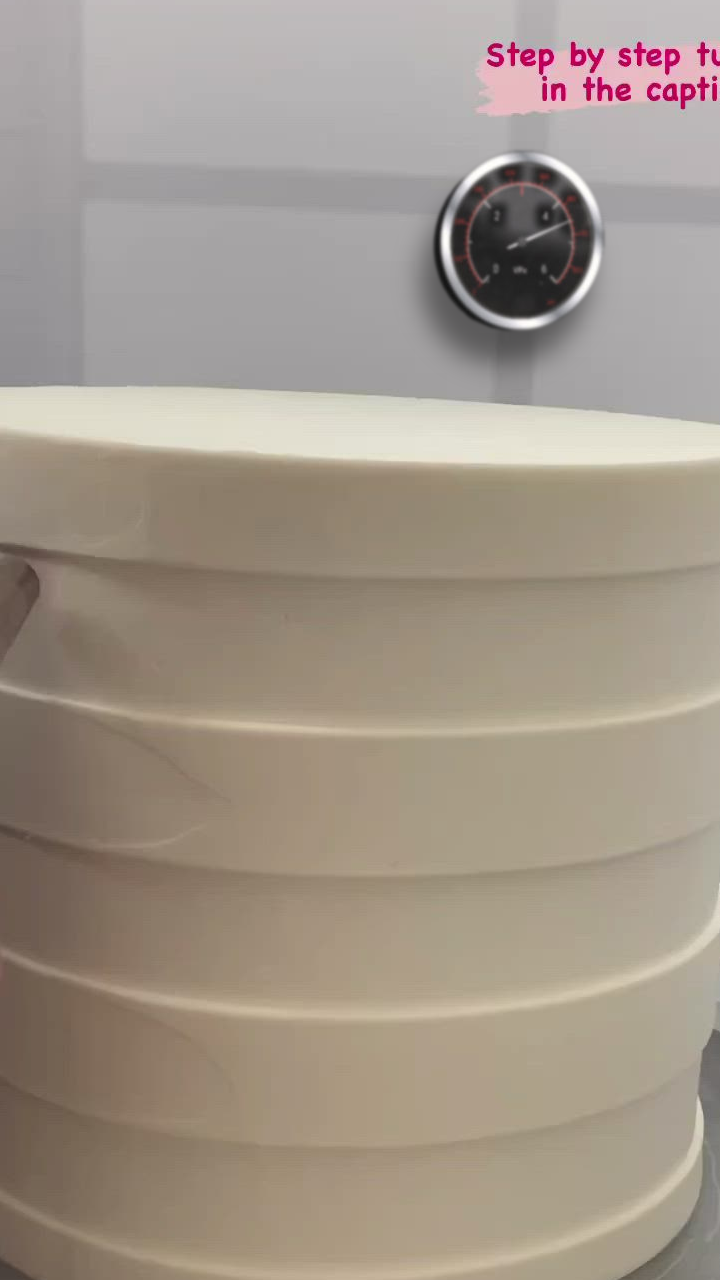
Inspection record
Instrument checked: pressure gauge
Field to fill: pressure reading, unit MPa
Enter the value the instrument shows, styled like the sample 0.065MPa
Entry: 4.5MPa
